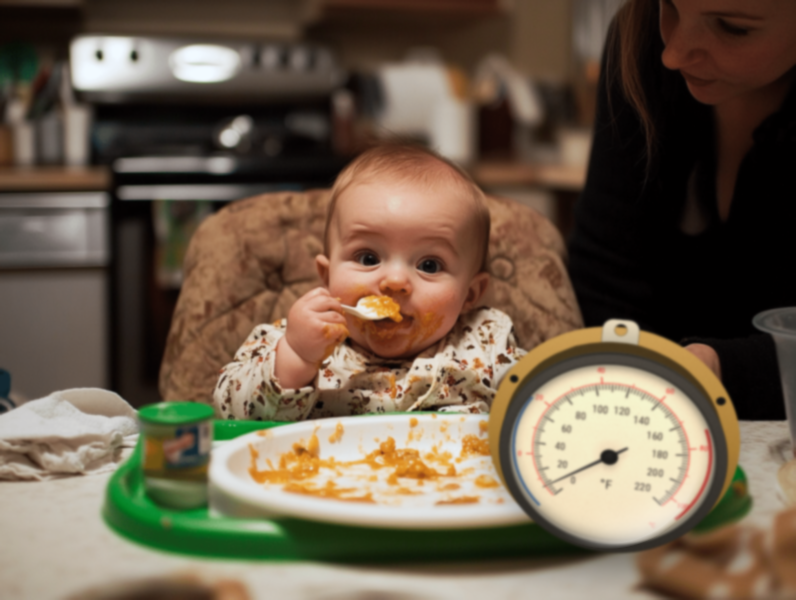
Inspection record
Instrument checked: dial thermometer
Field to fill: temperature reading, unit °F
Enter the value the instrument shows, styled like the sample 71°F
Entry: 10°F
